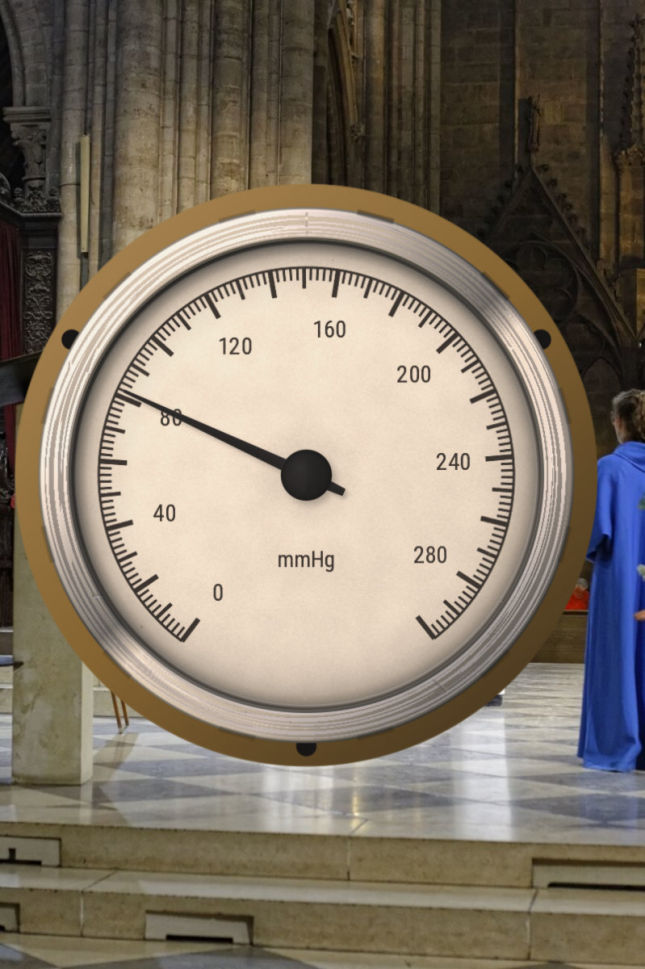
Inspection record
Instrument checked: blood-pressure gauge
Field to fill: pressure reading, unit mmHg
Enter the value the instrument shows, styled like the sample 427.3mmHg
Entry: 82mmHg
